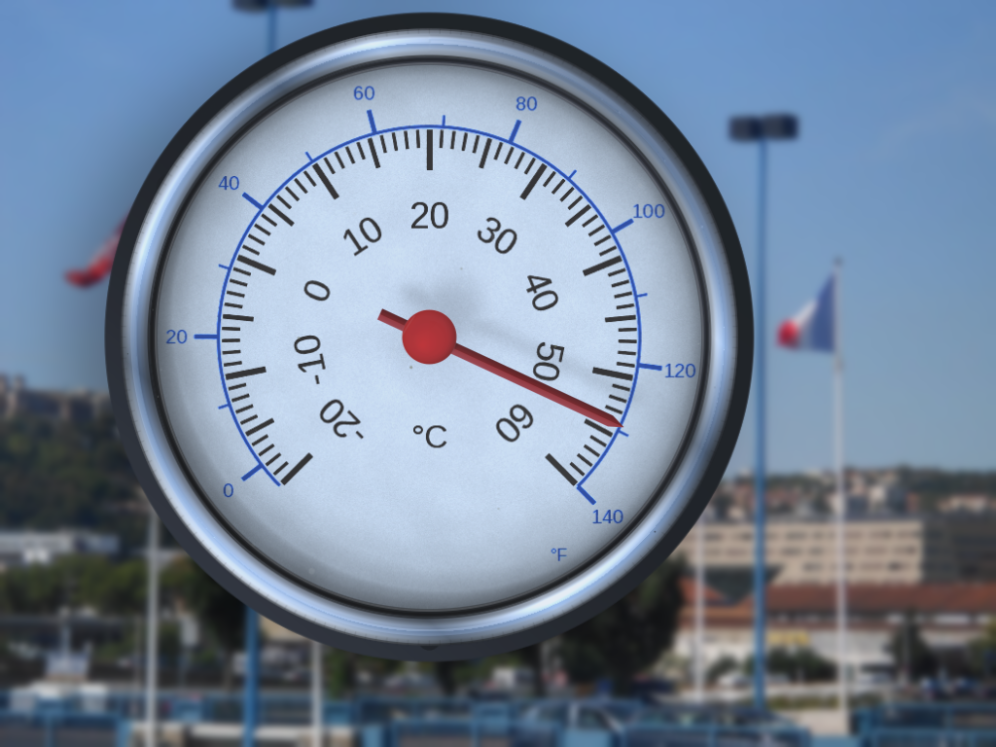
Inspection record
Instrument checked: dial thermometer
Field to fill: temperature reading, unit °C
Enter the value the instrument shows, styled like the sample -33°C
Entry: 54°C
